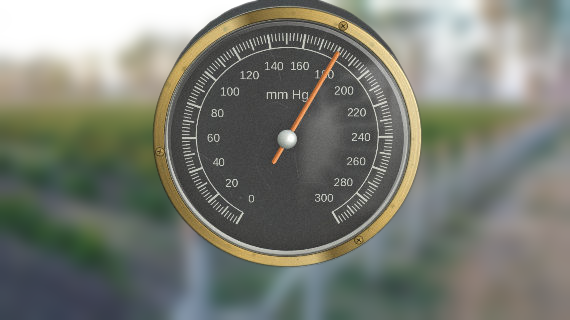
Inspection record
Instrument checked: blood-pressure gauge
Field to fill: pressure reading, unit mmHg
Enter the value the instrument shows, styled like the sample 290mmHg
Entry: 180mmHg
